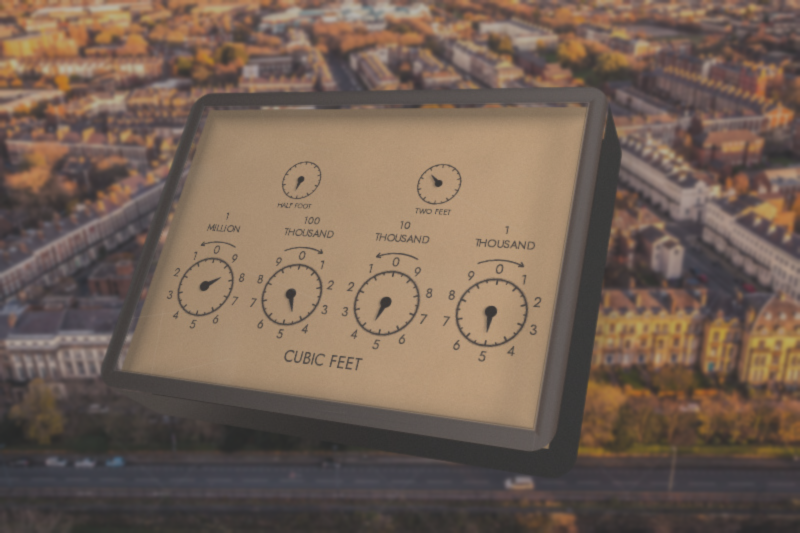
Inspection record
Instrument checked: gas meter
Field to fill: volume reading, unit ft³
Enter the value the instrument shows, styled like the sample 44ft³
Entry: 844500ft³
